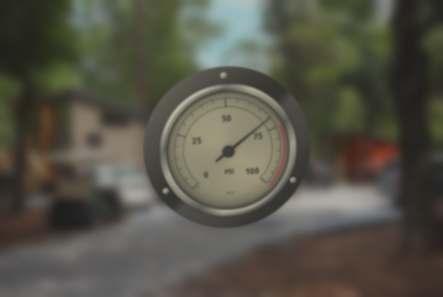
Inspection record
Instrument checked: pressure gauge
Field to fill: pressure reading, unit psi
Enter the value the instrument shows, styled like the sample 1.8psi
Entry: 70psi
